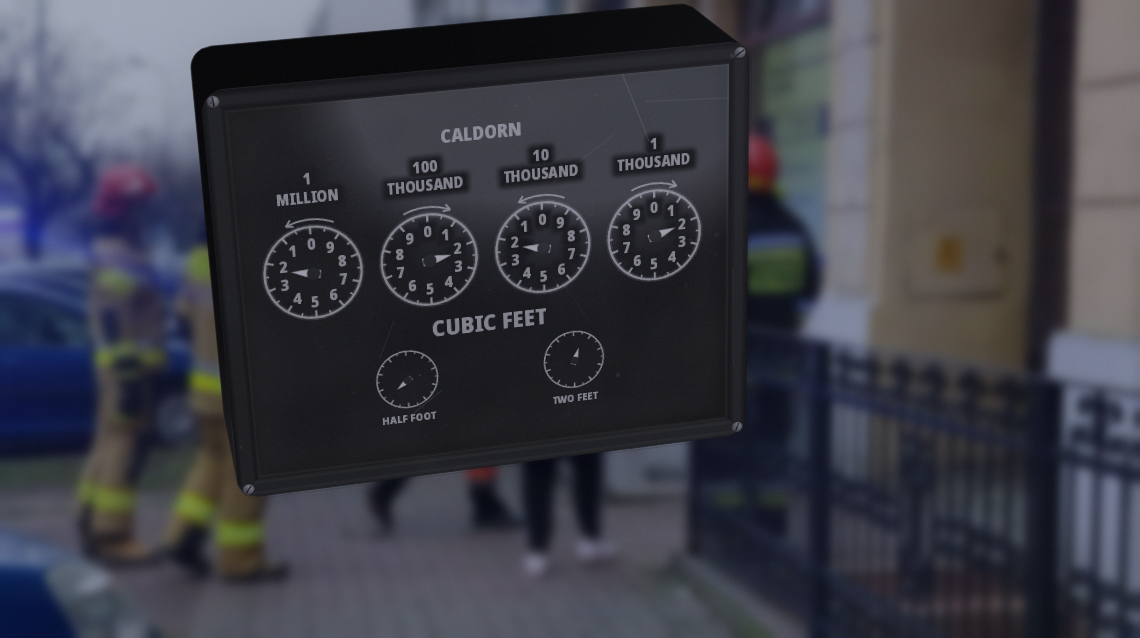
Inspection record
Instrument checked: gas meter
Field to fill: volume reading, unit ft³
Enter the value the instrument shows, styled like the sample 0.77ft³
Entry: 222200ft³
